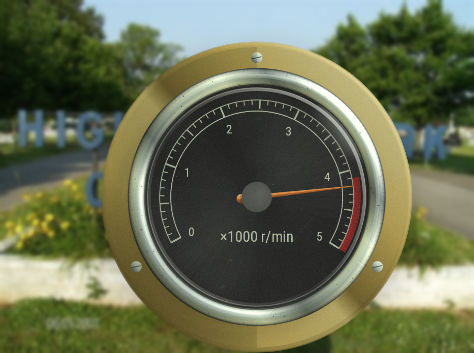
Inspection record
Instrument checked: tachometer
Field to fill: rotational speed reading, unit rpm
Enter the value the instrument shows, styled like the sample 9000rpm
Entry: 4200rpm
